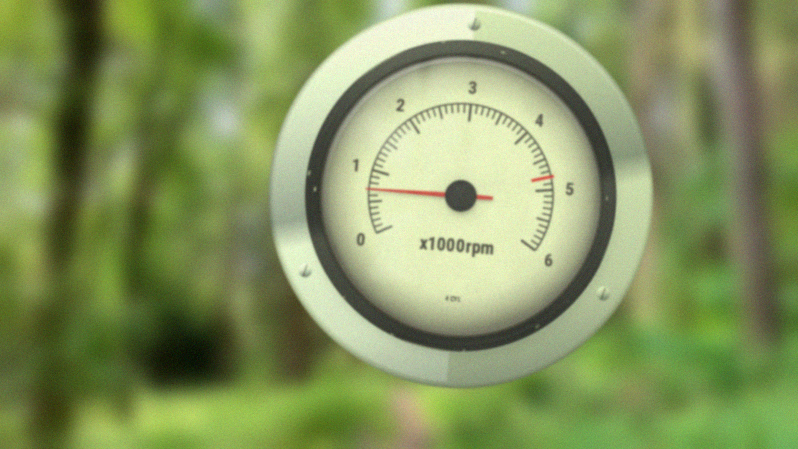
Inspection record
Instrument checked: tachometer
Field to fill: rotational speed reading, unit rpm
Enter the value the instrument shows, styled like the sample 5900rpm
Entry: 700rpm
